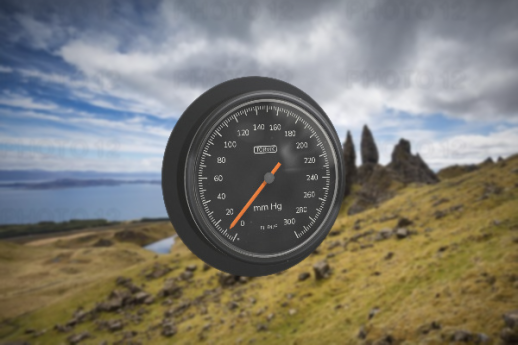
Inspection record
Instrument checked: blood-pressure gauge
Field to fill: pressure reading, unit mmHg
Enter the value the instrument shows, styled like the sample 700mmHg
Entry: 10mmHg
